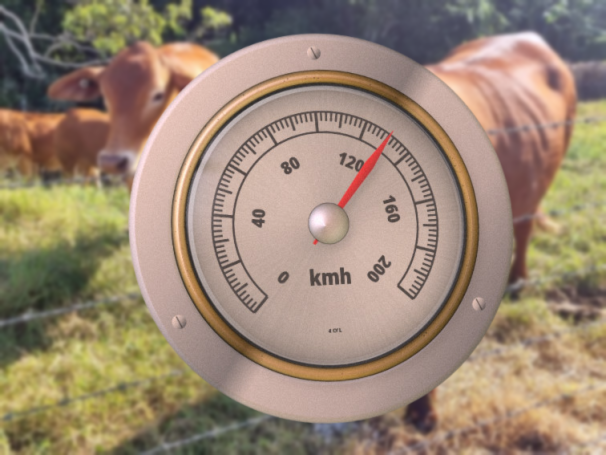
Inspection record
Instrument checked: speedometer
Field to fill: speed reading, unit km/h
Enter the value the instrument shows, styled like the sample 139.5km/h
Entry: 130km/h
